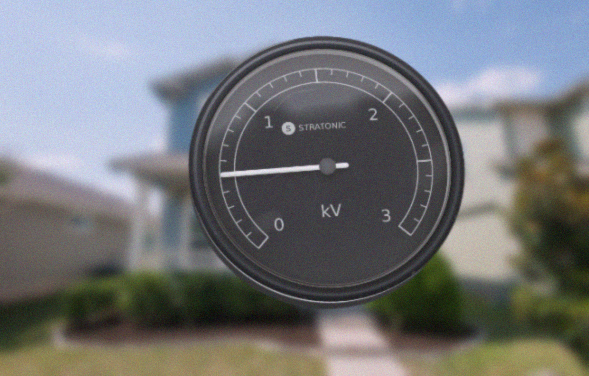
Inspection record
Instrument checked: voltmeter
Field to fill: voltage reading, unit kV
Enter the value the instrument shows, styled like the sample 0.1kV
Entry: 0.5kV
